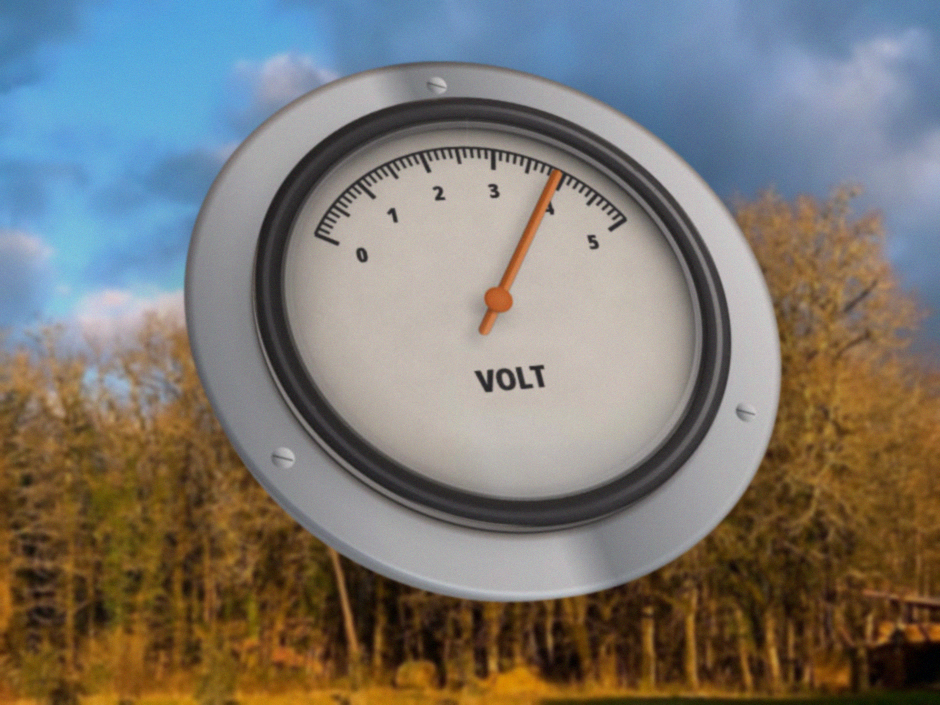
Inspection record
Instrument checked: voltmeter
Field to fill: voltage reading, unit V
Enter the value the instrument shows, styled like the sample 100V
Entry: 3.9V
